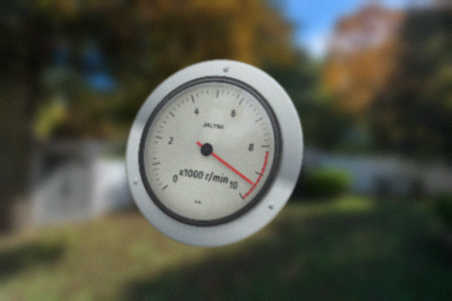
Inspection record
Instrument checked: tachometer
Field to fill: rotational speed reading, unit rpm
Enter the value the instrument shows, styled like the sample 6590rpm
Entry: 9400rpm
